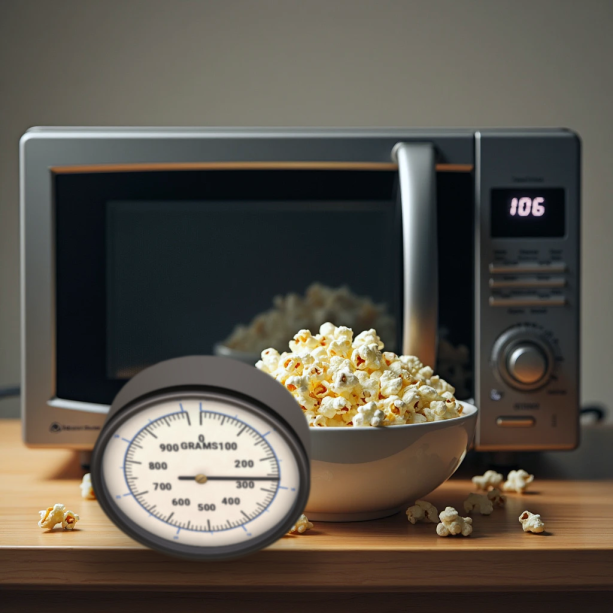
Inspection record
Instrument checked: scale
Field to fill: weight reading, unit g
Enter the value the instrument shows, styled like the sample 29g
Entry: 250g
